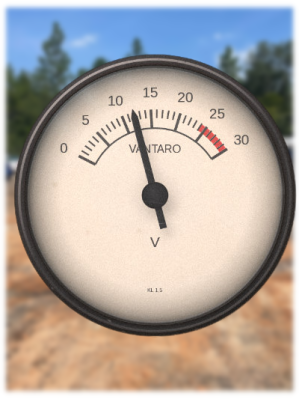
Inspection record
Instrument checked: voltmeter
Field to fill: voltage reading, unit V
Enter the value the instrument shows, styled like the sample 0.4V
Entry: 12V
